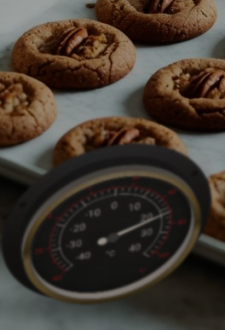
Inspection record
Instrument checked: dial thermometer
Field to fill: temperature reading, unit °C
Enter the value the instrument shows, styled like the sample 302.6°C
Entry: 20°C
